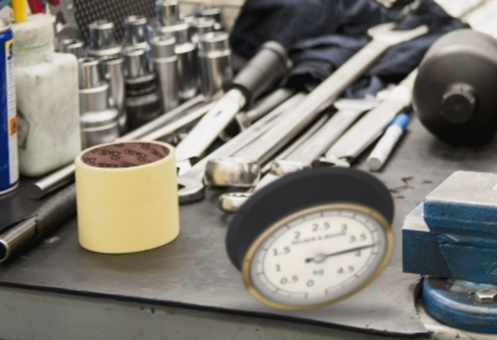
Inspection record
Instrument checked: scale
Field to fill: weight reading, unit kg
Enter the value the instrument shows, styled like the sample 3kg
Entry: 3.75kg
